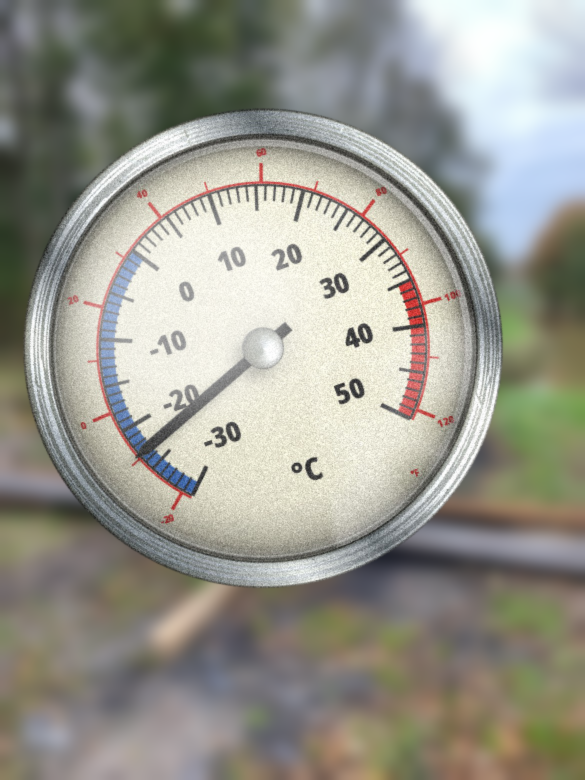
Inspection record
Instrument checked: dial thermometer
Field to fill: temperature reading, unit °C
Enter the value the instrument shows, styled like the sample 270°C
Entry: -23°C
